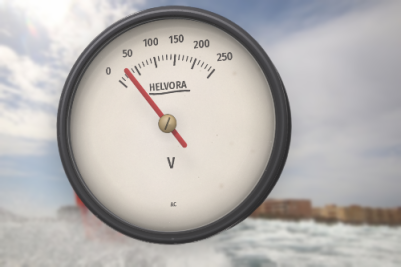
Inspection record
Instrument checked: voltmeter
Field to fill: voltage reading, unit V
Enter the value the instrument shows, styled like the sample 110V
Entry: 30V
